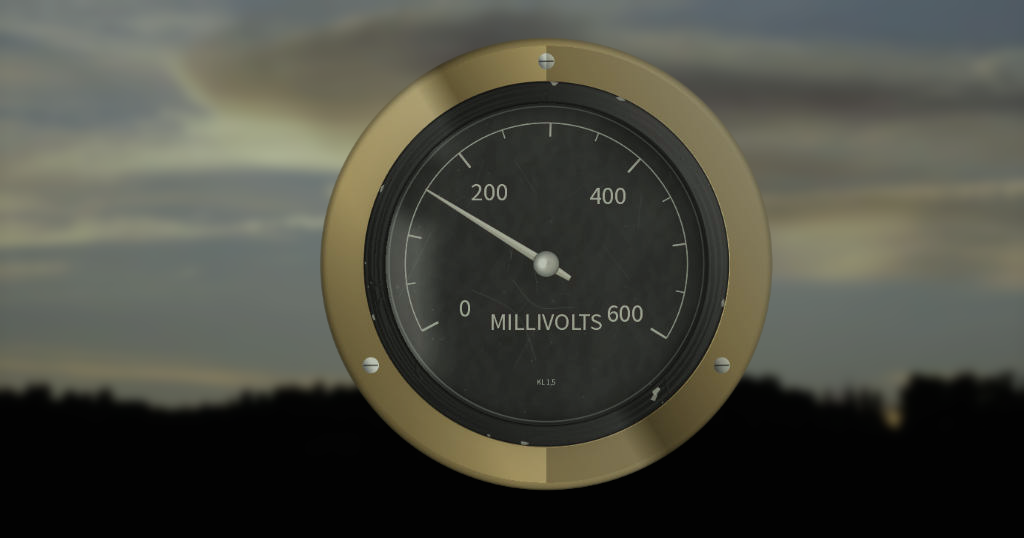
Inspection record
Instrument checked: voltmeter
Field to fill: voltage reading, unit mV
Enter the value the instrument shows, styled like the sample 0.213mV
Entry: 150mV
